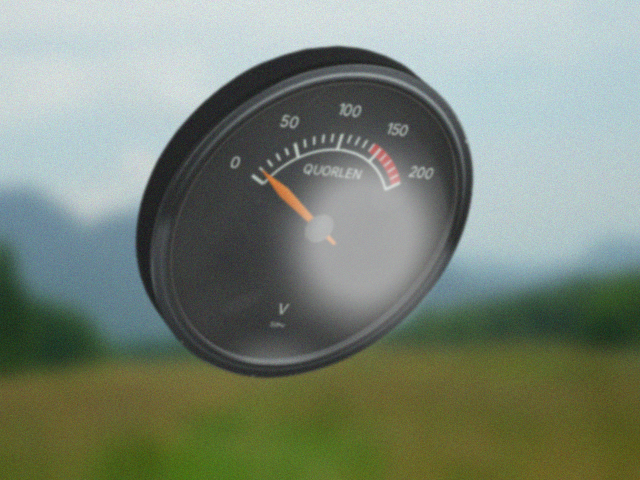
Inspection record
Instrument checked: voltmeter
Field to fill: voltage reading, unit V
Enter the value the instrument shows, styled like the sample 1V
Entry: 10V
